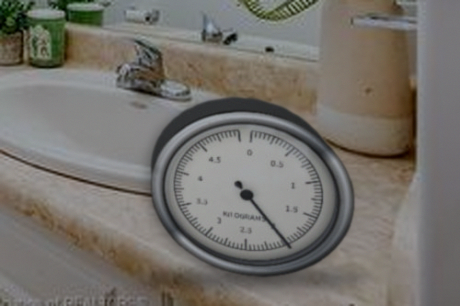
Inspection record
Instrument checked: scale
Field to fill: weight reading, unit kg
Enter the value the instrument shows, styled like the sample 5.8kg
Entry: 2kg
